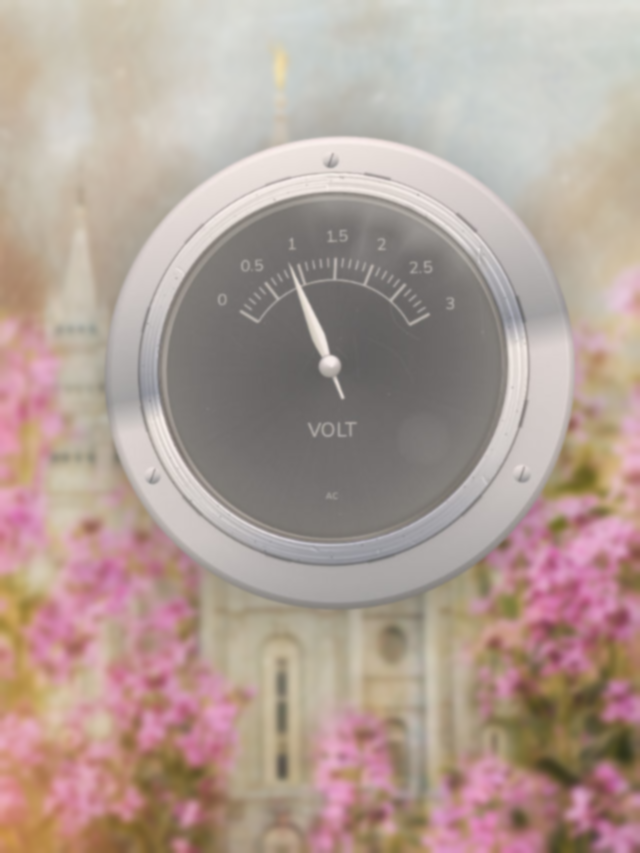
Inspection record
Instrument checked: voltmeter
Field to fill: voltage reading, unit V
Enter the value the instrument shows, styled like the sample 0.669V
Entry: 0.9V
